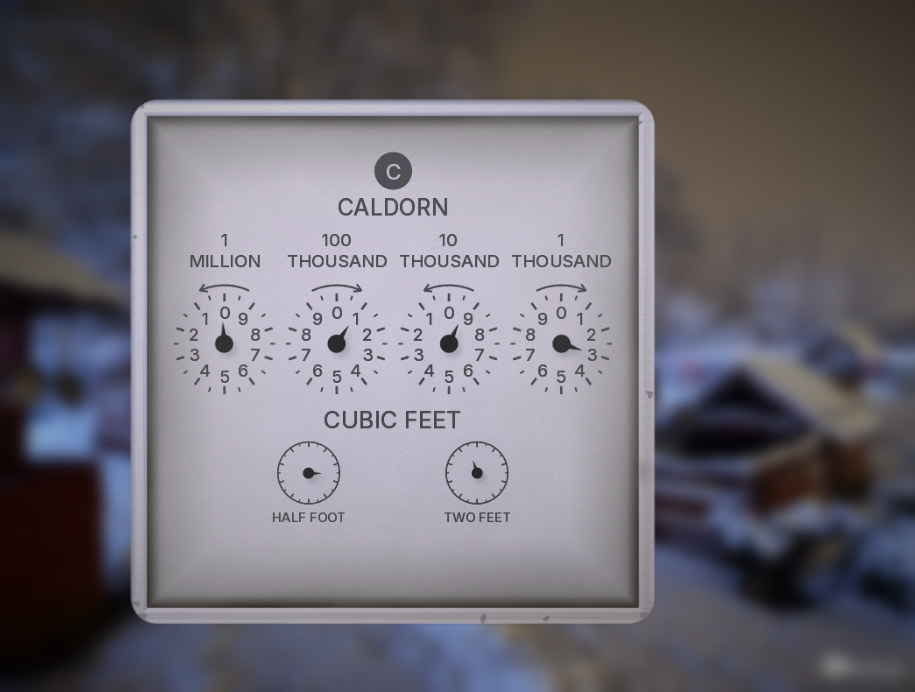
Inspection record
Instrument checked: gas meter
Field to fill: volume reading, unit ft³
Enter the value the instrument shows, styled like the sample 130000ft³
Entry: 9300ft³
